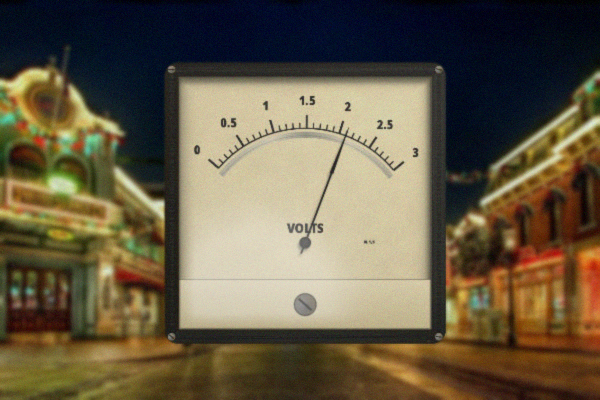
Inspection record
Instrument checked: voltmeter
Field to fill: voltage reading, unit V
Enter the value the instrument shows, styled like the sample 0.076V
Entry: 2.1V
